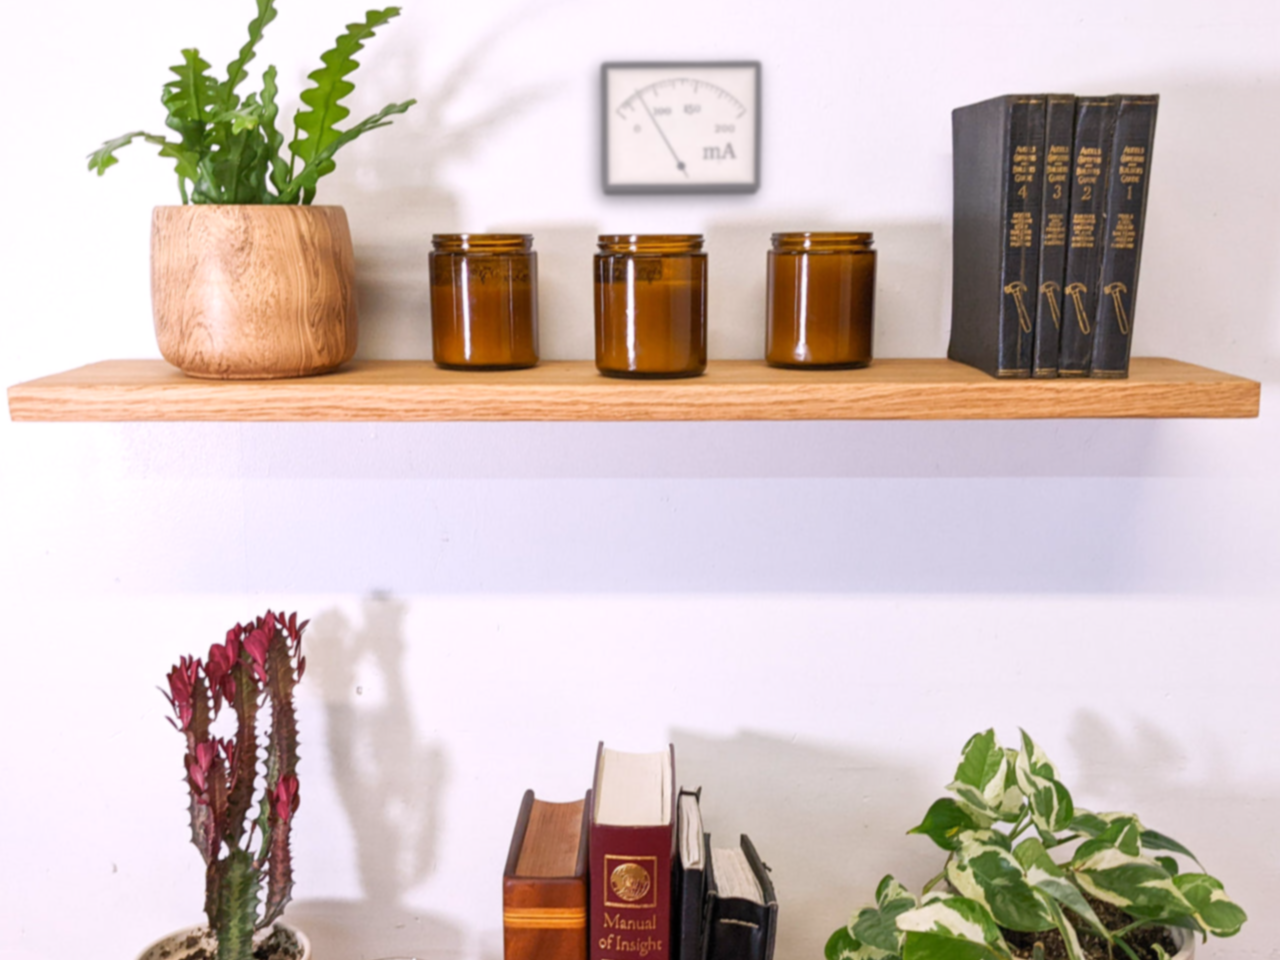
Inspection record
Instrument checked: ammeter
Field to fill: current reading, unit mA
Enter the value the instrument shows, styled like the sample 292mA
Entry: 75mA
